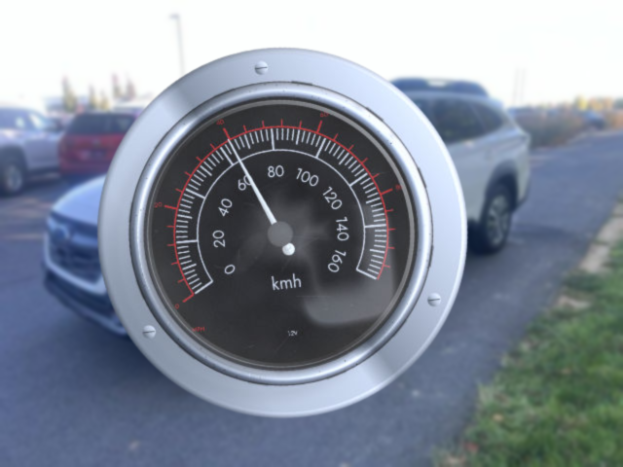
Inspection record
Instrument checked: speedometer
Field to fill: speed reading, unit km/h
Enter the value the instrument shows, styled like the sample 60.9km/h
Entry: 64km/h
